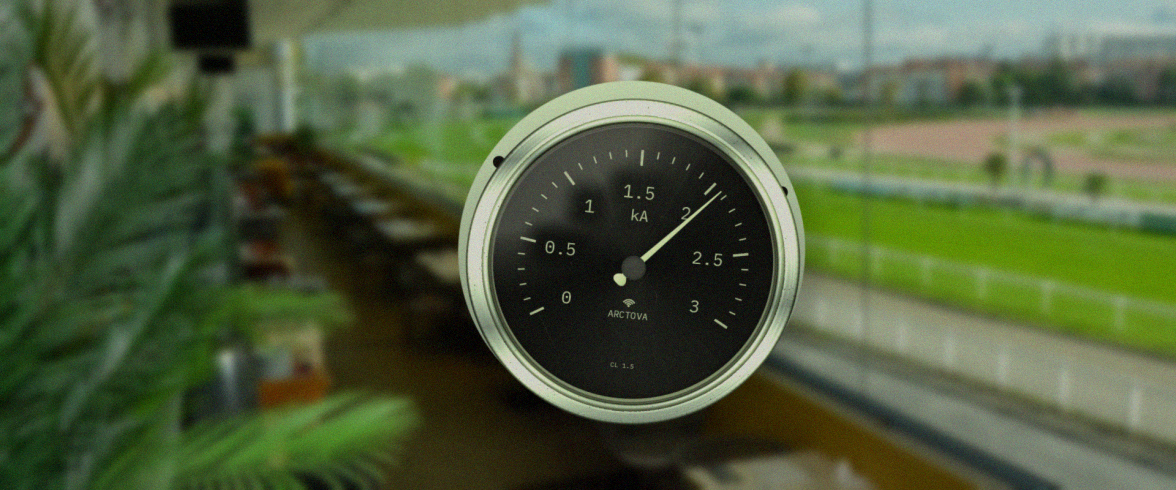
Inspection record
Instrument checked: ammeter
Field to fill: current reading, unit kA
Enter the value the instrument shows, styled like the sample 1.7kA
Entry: 2.05kA
